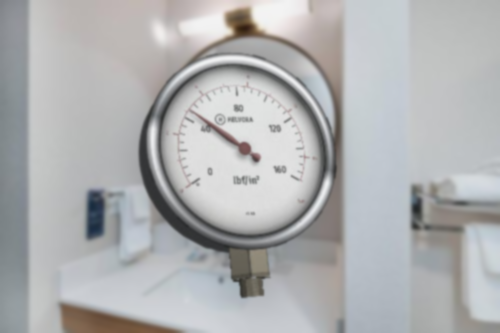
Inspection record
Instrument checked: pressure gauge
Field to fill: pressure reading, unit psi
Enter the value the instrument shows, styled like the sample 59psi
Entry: 45psi
